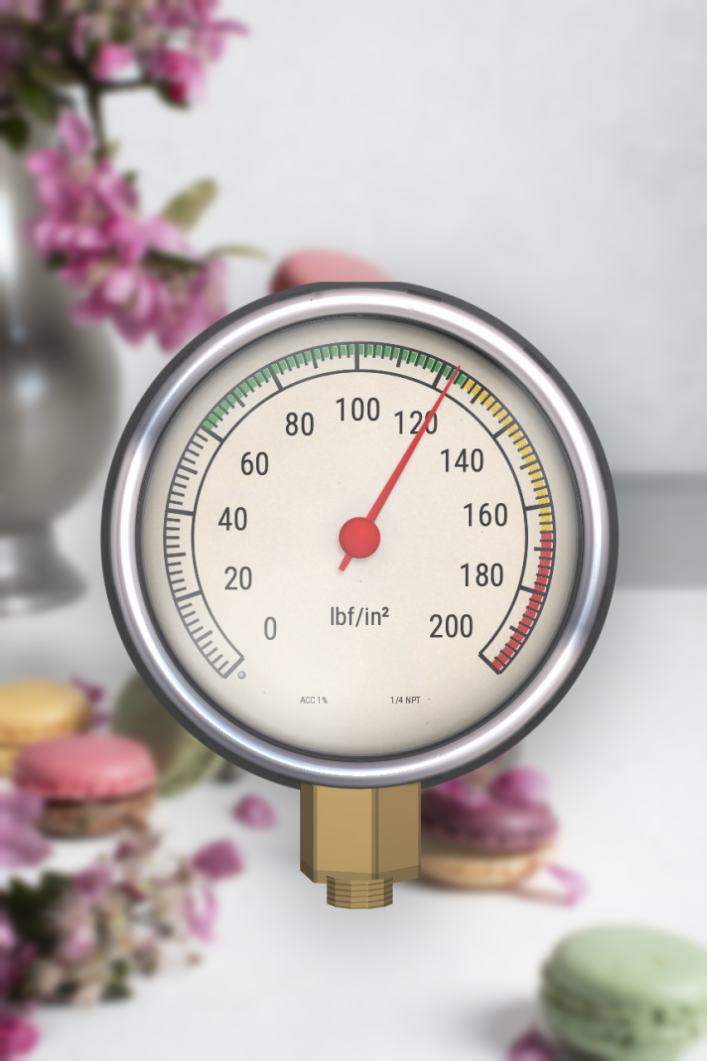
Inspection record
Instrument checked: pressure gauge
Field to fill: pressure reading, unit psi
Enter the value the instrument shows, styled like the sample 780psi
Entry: 123psi
